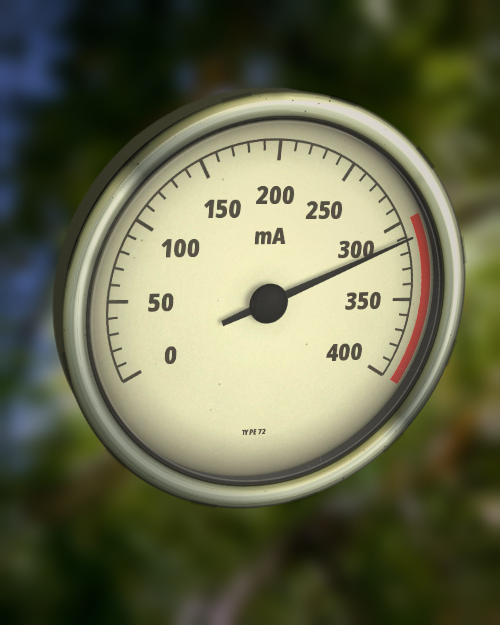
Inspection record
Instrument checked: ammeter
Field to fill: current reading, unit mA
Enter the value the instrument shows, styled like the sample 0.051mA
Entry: 310mA
